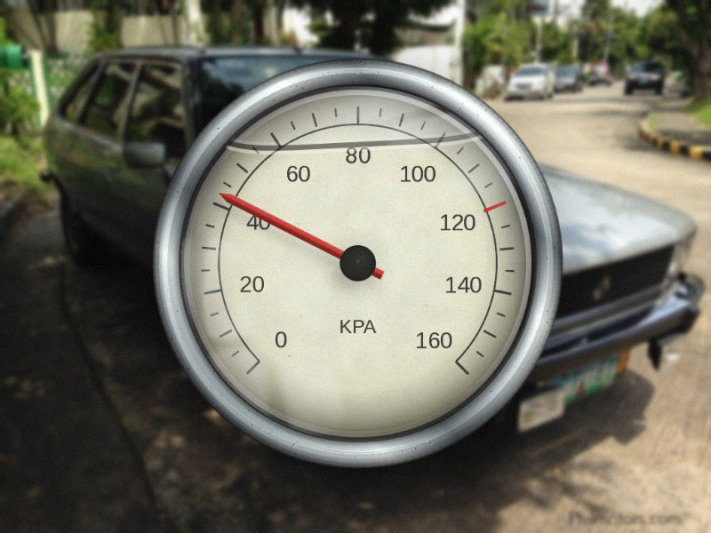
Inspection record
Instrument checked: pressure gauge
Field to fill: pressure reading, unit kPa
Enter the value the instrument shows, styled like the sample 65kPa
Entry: 42.5kPa
